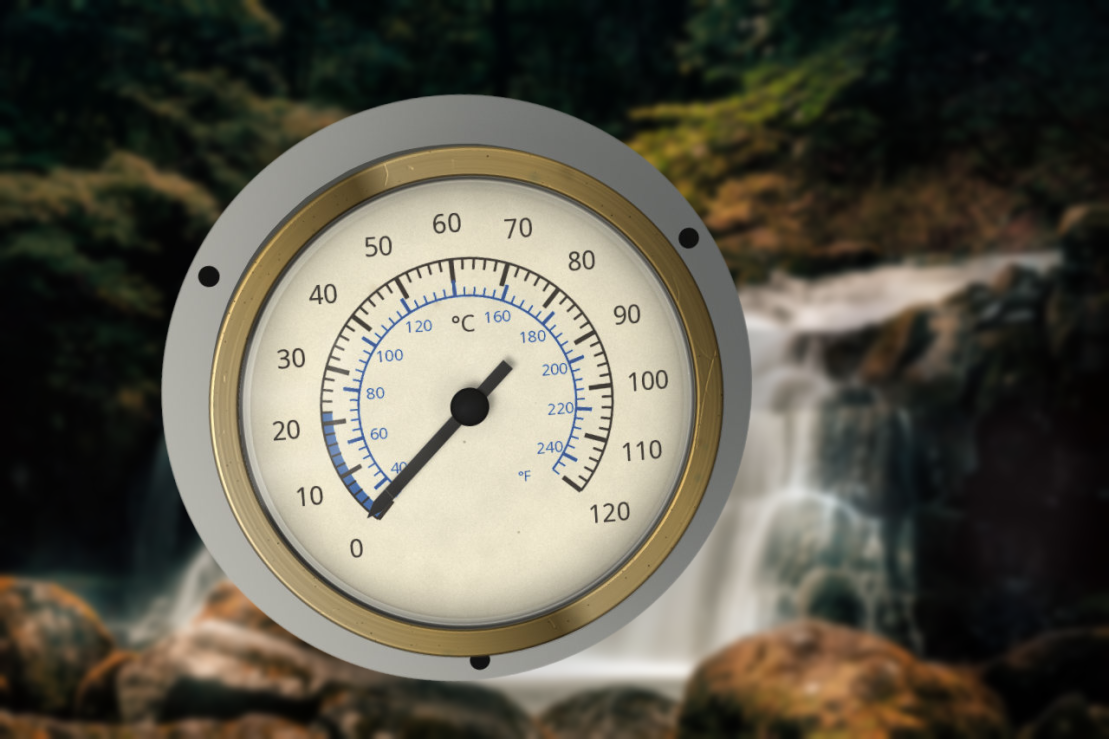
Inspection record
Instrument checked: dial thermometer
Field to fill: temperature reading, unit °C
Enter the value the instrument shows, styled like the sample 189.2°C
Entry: 2°C
